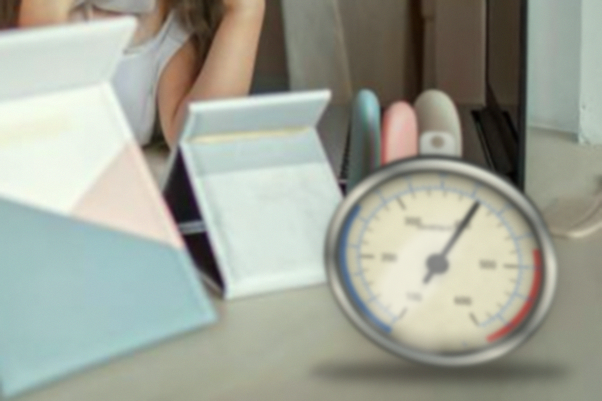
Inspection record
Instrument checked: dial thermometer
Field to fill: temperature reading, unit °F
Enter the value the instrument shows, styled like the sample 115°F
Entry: 400°F
